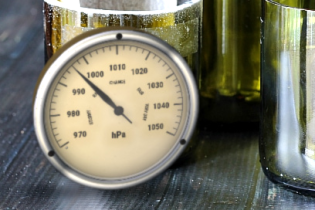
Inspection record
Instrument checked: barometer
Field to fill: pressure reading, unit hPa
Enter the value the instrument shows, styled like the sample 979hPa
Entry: 996hPa
